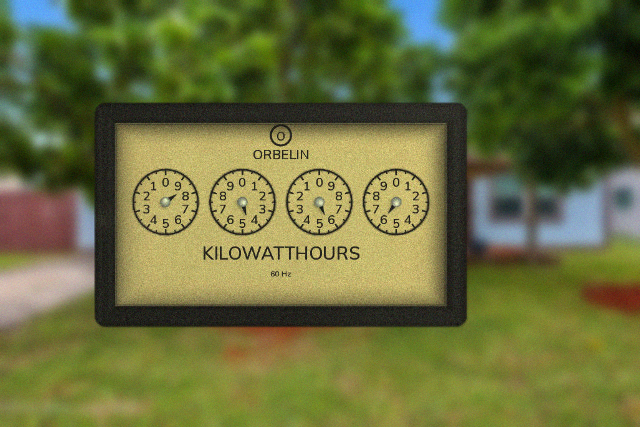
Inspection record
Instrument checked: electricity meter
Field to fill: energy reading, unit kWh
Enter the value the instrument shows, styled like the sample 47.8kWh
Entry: 8456kWh
